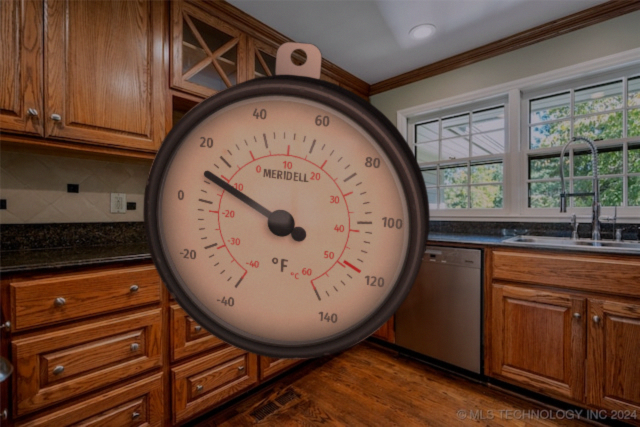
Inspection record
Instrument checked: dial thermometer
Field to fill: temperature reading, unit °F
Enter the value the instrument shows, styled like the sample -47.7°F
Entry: 12°F
